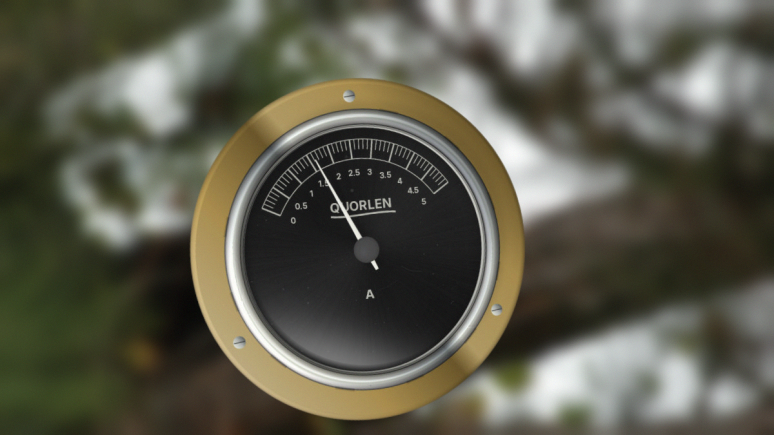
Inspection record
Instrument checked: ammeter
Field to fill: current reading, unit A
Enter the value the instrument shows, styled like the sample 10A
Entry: 1.6A
